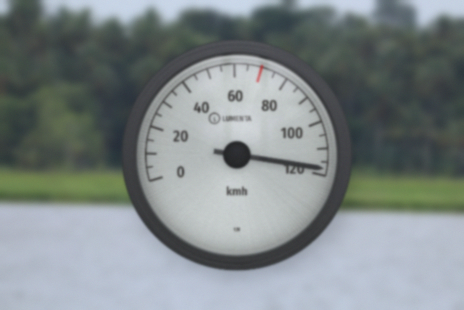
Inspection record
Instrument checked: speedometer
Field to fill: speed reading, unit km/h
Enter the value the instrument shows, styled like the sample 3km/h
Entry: 117.5km/h
